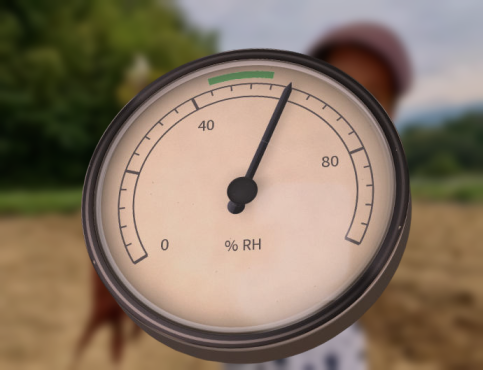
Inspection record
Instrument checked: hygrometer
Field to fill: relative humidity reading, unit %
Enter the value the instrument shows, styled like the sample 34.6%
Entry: 60%
